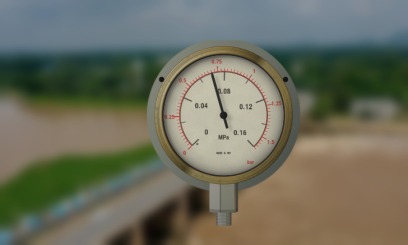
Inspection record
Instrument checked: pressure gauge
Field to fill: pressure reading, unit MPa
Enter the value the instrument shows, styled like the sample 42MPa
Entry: 0.07MPa
